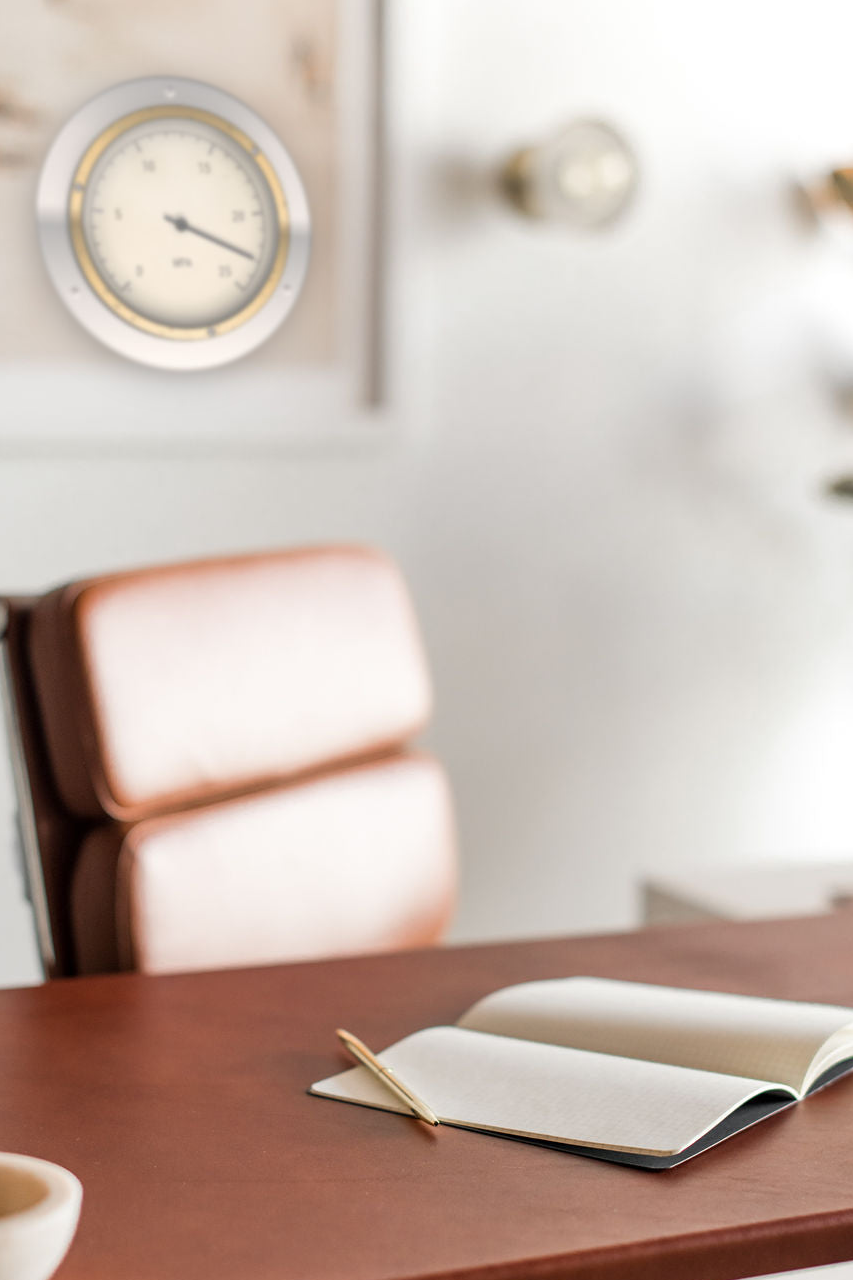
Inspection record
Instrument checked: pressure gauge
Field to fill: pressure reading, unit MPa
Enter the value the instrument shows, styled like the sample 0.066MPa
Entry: 23MPa
